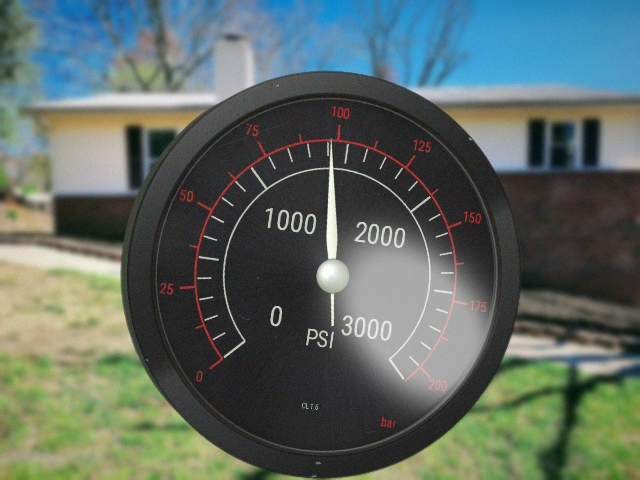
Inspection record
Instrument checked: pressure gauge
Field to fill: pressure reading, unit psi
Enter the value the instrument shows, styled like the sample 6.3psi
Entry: 1400psi
